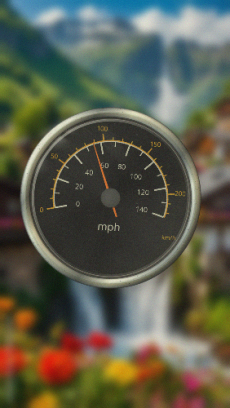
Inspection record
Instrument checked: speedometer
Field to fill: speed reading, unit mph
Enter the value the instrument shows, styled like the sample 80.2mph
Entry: 55mph
